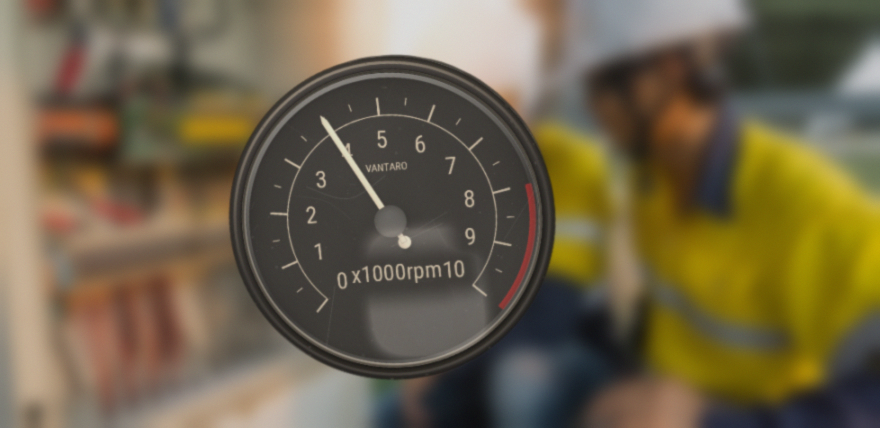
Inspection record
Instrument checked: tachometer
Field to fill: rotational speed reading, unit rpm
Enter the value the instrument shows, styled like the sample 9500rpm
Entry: 4000rpm
